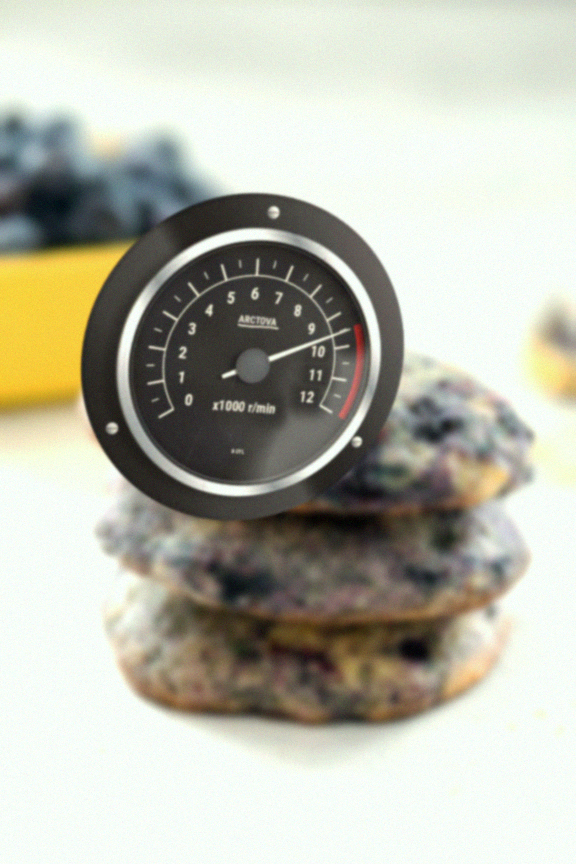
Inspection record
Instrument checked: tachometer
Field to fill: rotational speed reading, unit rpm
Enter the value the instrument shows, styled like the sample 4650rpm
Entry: 9500rpm
